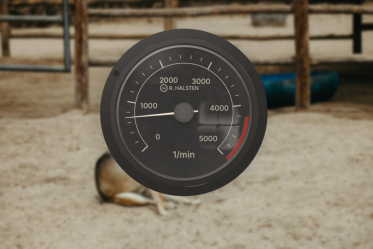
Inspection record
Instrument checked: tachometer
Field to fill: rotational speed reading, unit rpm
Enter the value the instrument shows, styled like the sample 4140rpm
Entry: 700rpm
